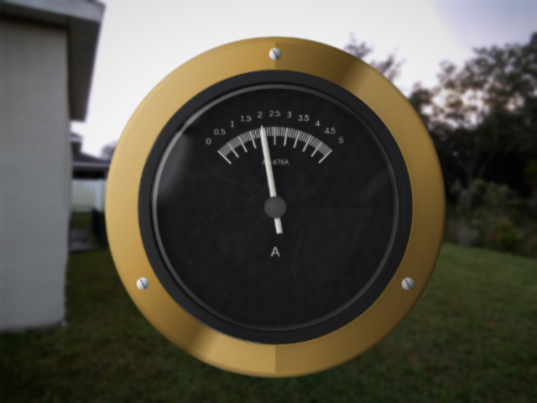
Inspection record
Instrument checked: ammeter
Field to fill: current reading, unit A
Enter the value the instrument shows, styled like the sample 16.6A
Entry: 2A
